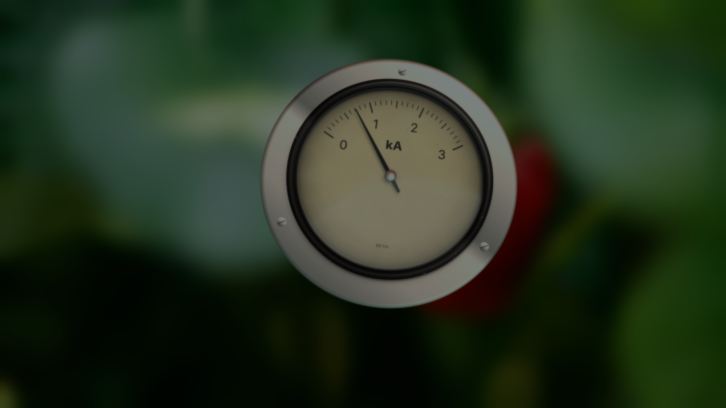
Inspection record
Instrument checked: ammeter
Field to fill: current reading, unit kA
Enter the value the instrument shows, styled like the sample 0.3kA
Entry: 0.7kA
